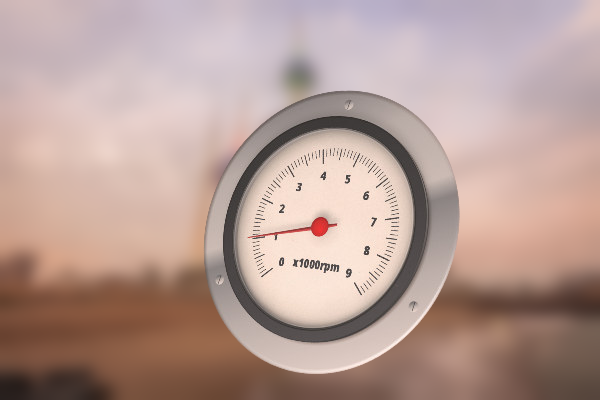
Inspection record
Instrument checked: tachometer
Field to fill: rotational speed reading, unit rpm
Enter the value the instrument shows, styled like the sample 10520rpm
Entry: 1000rpm
